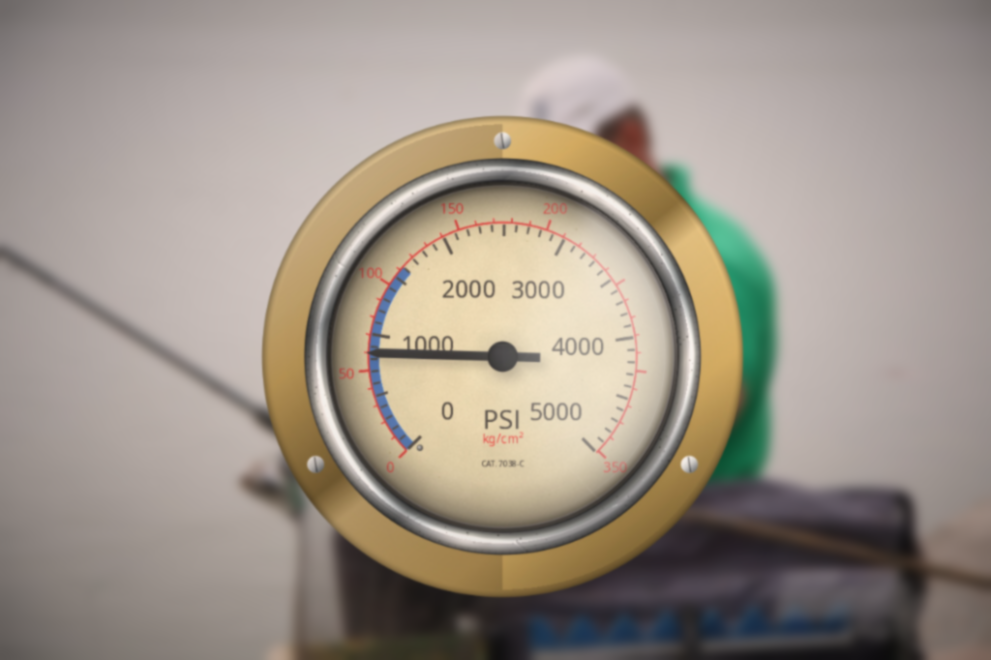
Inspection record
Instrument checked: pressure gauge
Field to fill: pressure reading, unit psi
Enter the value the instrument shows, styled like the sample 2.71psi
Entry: 850psi
